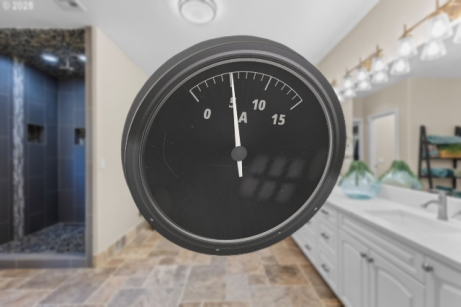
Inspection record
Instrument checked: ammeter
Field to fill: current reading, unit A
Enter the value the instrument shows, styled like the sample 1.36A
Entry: 5A
